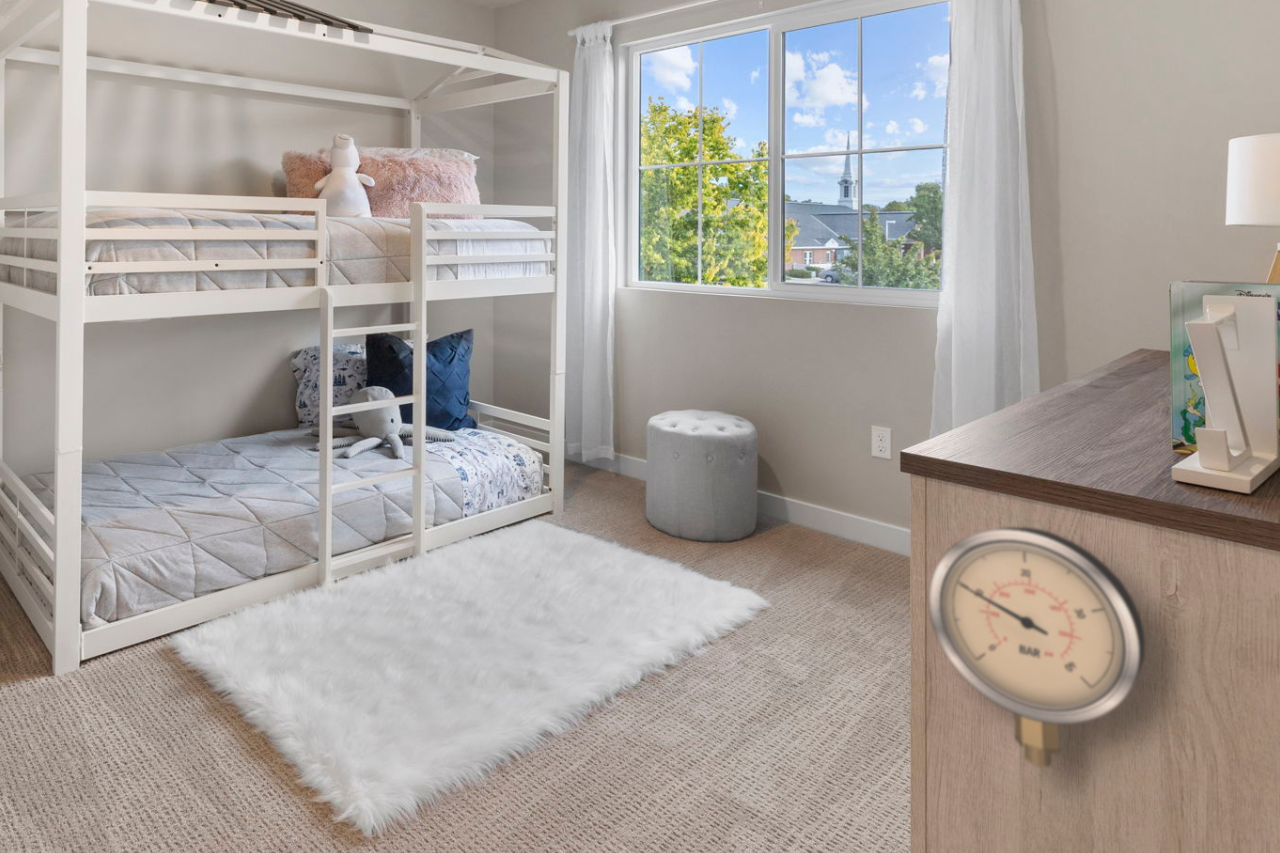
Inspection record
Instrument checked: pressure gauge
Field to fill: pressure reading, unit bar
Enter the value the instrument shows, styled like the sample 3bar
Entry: 10bar
